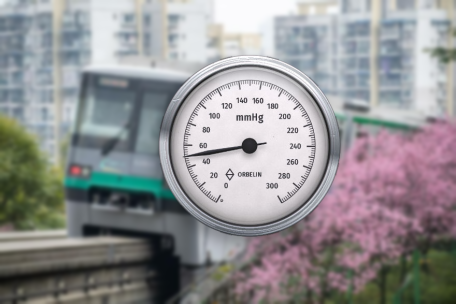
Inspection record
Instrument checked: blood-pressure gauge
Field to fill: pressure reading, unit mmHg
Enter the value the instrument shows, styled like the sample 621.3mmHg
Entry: 50mmHg
